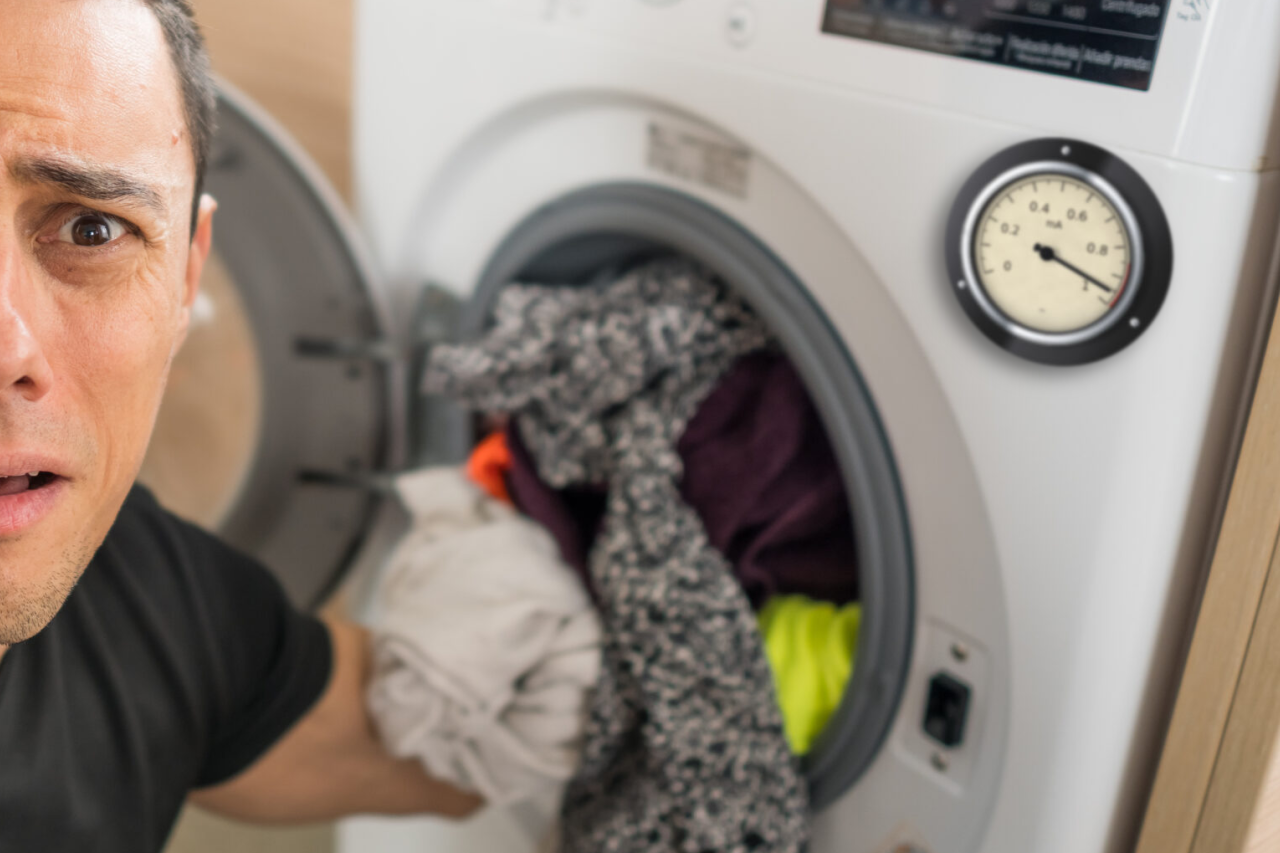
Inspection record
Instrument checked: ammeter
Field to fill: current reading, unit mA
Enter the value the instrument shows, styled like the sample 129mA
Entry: 0.95mA
